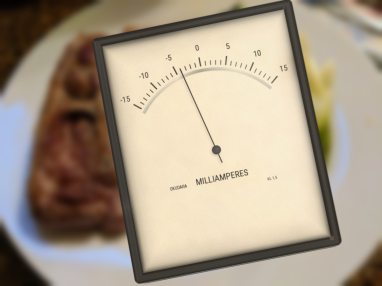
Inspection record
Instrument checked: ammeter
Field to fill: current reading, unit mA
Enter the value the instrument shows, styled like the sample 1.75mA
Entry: -4mA
